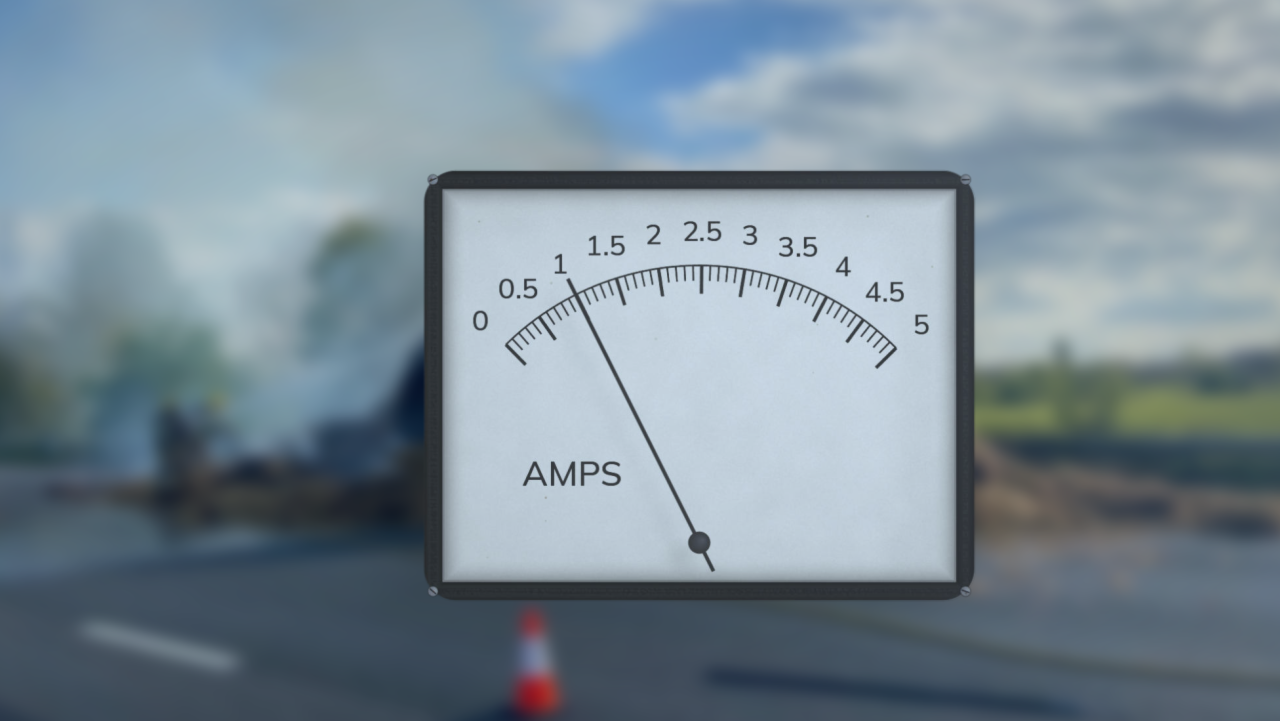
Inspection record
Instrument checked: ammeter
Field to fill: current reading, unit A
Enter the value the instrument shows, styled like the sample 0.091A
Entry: 1A
